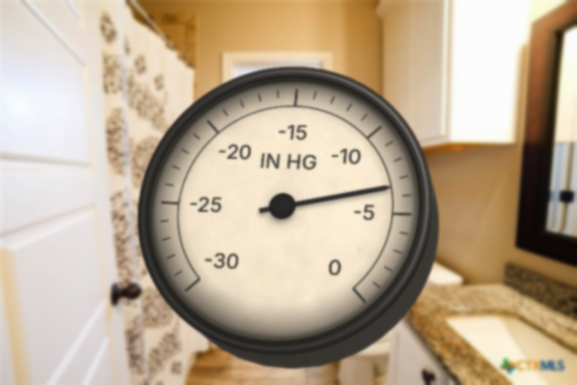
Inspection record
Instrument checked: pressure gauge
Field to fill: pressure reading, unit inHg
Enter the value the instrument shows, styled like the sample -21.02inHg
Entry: -6.5inHg
